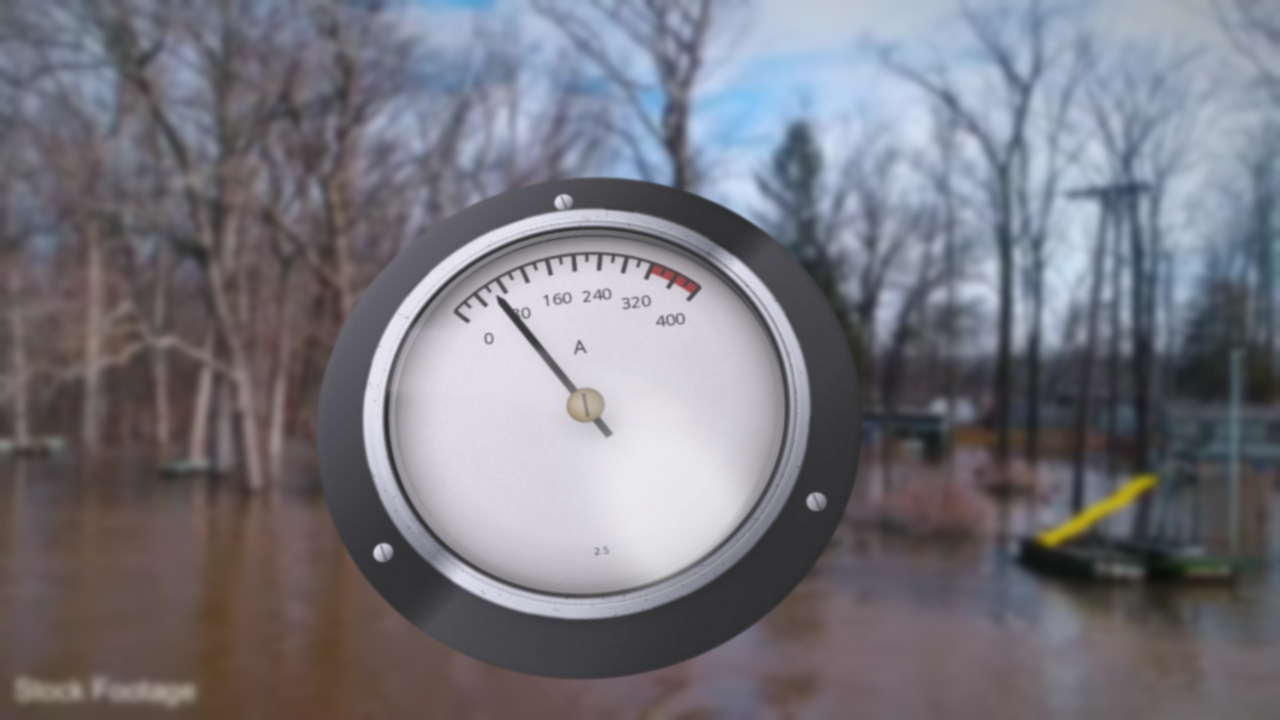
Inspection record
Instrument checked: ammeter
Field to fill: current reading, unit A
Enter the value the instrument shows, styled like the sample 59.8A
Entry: 60A
